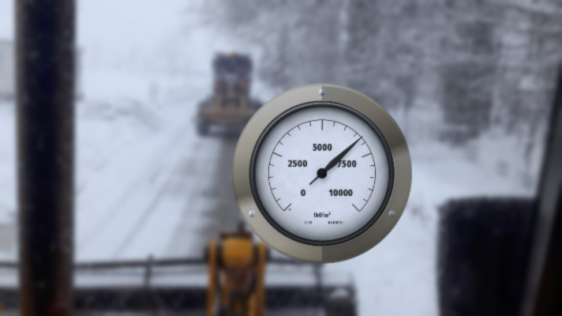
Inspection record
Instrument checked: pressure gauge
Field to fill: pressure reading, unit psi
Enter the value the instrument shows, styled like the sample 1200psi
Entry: 6750psi
